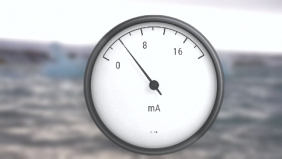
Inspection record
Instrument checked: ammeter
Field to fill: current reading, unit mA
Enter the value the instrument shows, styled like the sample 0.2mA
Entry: 4mA
